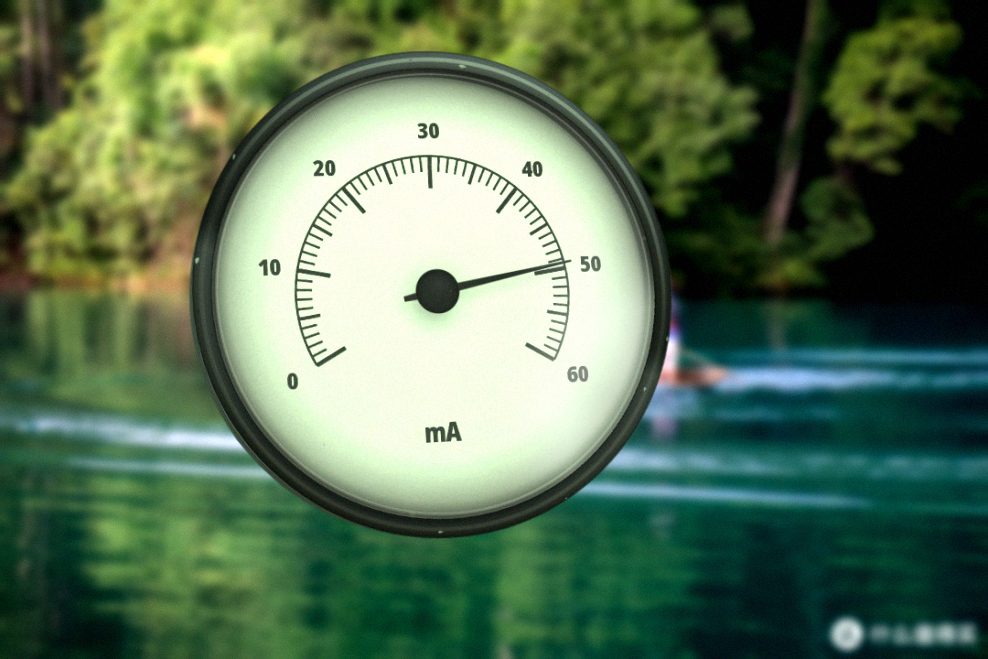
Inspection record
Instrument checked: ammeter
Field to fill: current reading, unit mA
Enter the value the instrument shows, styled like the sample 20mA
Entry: 49.5mA
